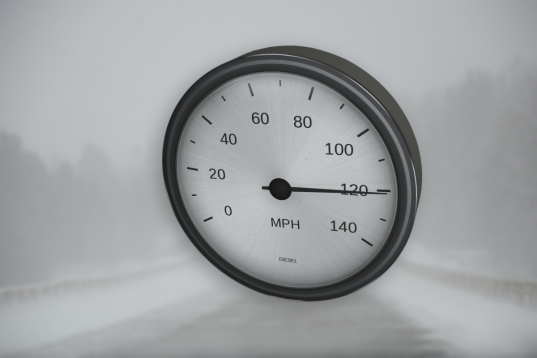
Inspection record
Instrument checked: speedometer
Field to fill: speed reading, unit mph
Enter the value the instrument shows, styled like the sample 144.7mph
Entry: 120mph
